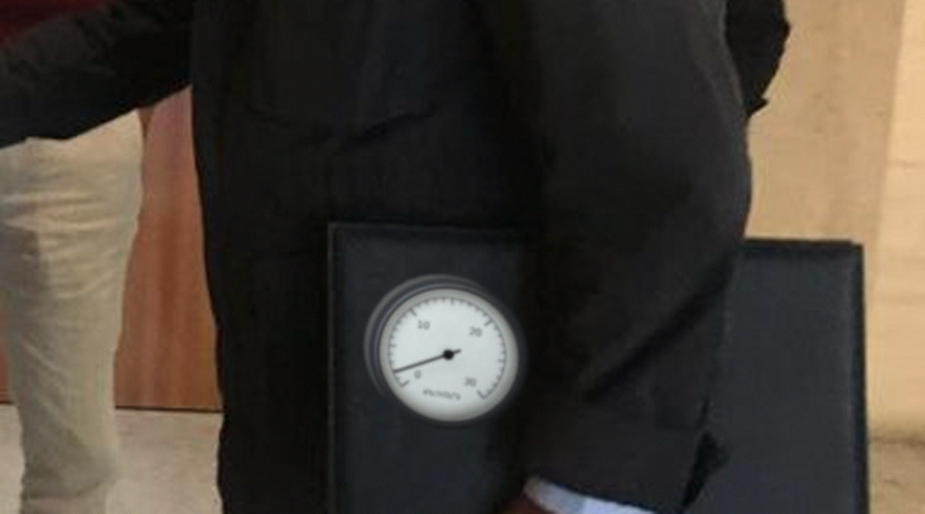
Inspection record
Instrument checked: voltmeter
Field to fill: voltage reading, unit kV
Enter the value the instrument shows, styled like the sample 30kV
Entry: 2kV
